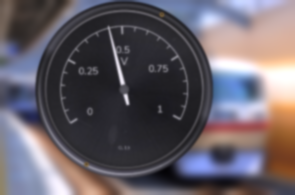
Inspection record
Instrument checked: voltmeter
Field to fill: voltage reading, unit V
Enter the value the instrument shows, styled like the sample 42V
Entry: 0.45V
